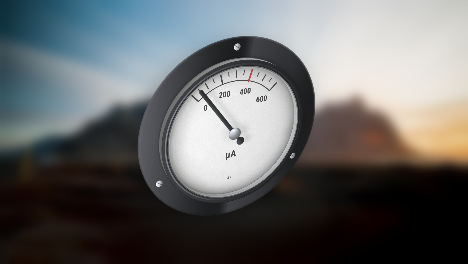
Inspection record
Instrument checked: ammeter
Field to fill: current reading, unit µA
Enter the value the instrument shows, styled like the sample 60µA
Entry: 50µA
